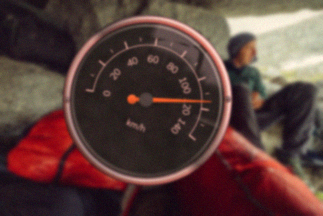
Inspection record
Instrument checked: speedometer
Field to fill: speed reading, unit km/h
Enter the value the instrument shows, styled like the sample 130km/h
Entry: 115km/h
